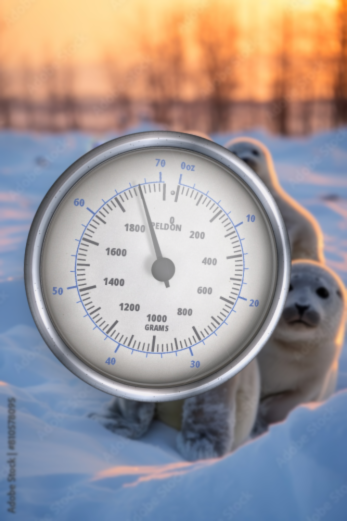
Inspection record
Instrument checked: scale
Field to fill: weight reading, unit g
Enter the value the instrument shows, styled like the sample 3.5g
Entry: 1900g
